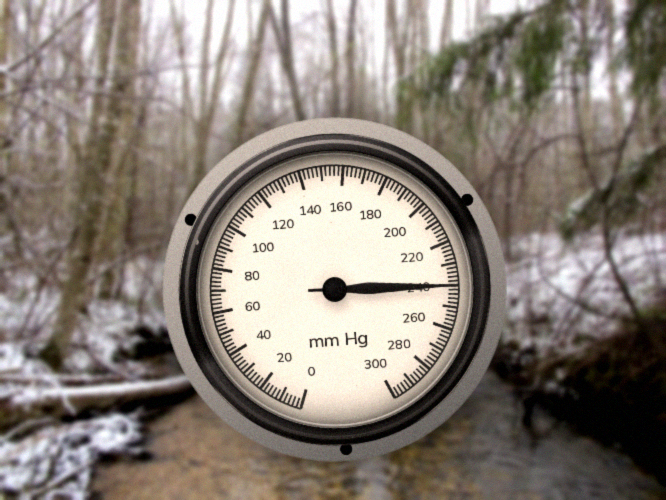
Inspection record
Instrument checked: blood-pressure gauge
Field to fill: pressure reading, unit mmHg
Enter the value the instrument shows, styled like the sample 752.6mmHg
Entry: 240mmHg
